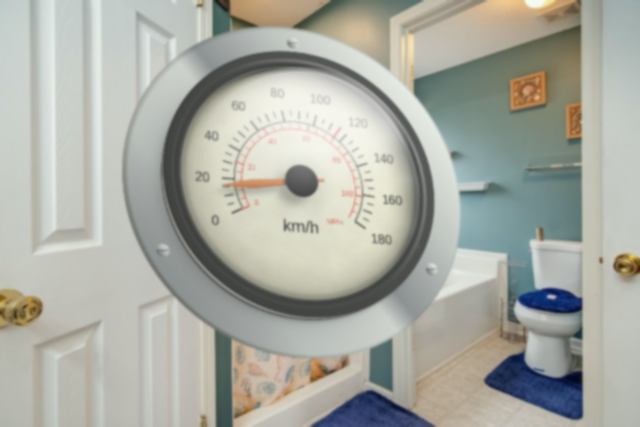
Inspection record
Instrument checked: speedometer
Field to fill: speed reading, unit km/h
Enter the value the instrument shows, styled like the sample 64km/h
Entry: 15km/h
